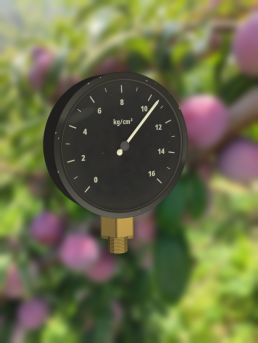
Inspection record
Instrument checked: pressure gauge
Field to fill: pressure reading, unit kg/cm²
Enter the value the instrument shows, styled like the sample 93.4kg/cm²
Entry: 10.5kg/cm²
